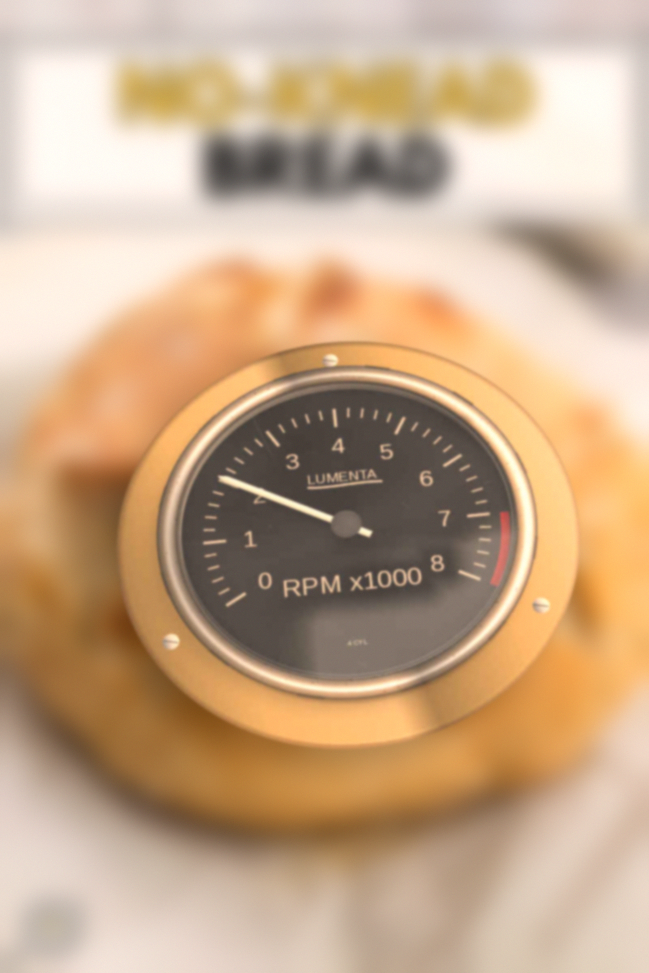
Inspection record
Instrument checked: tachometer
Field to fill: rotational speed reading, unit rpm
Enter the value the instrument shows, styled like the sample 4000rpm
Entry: 2000rpm
